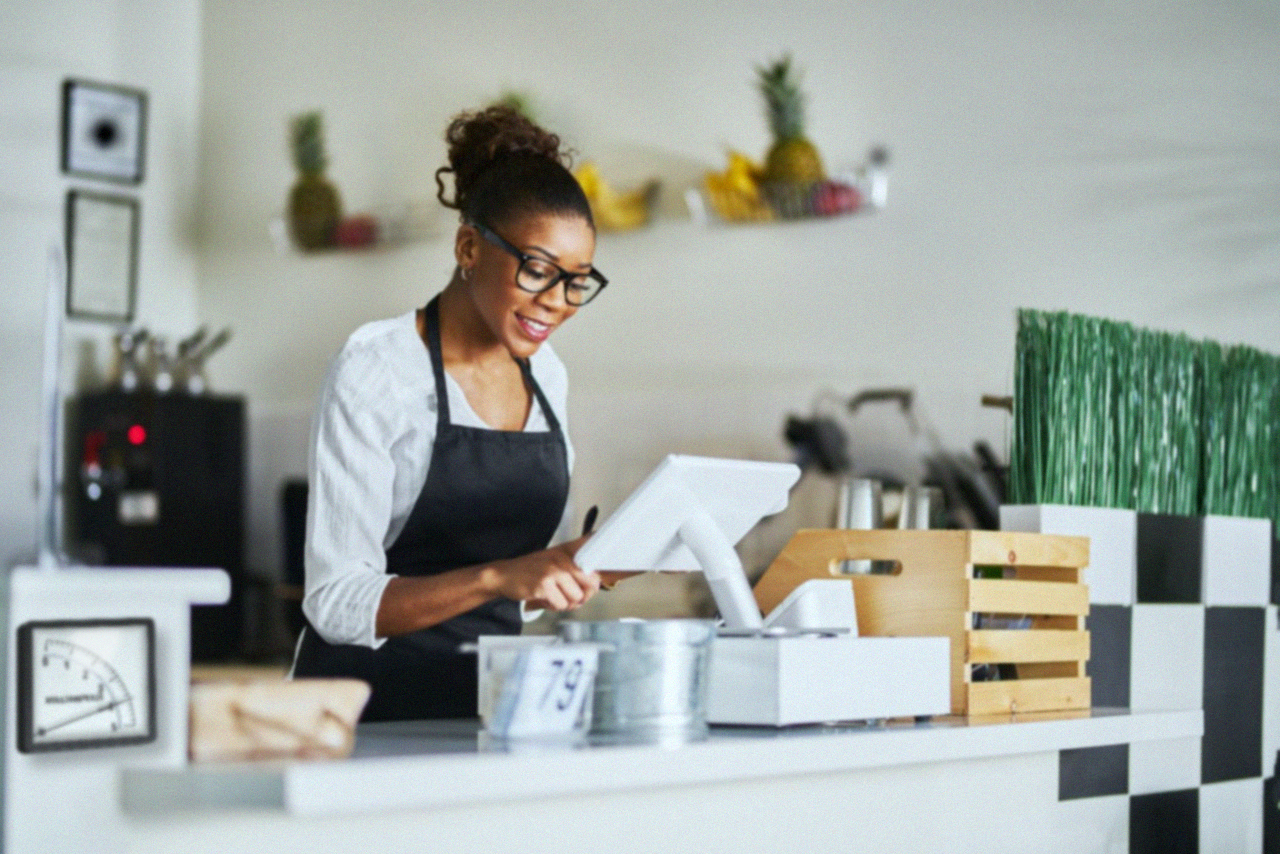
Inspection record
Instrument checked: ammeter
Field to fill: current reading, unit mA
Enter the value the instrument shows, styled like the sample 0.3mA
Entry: 4mA
